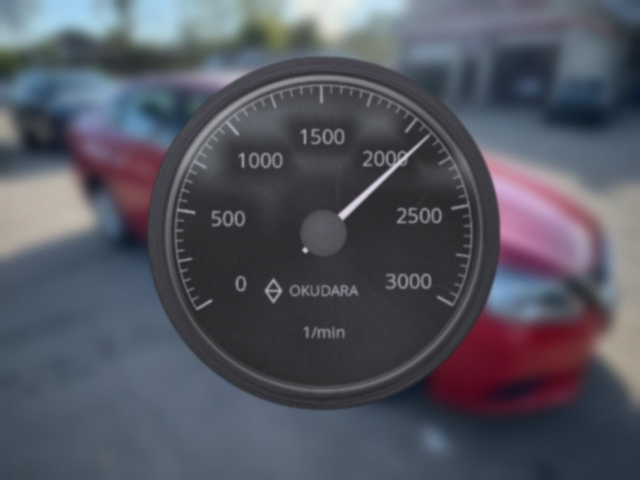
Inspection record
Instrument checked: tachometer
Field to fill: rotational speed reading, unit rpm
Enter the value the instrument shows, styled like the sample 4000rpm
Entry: 2100rpm
